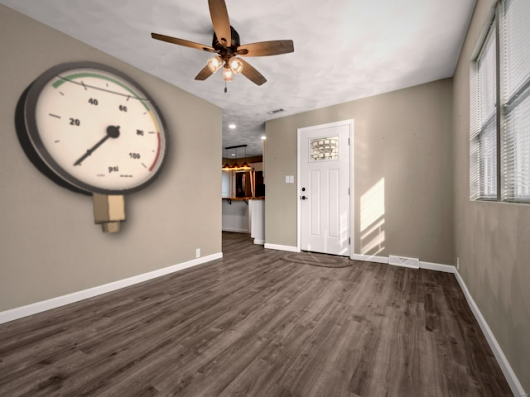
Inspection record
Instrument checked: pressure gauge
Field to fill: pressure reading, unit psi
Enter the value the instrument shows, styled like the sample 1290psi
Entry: 0psi
